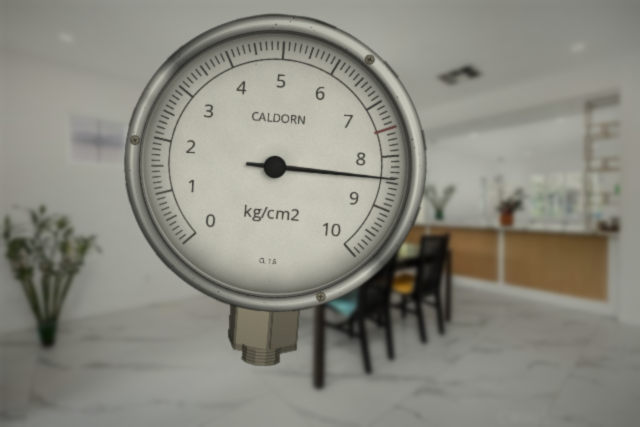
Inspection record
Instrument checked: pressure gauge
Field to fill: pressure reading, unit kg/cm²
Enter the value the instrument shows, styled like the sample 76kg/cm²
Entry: 8.4kg/cm²
